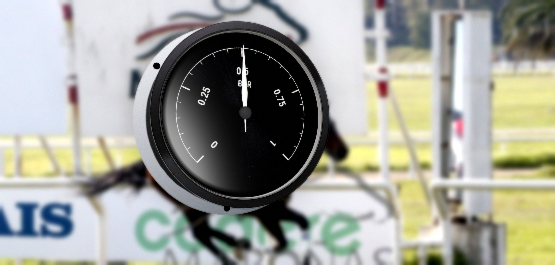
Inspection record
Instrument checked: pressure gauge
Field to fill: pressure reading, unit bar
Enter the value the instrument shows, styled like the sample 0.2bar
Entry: 0.5bar
